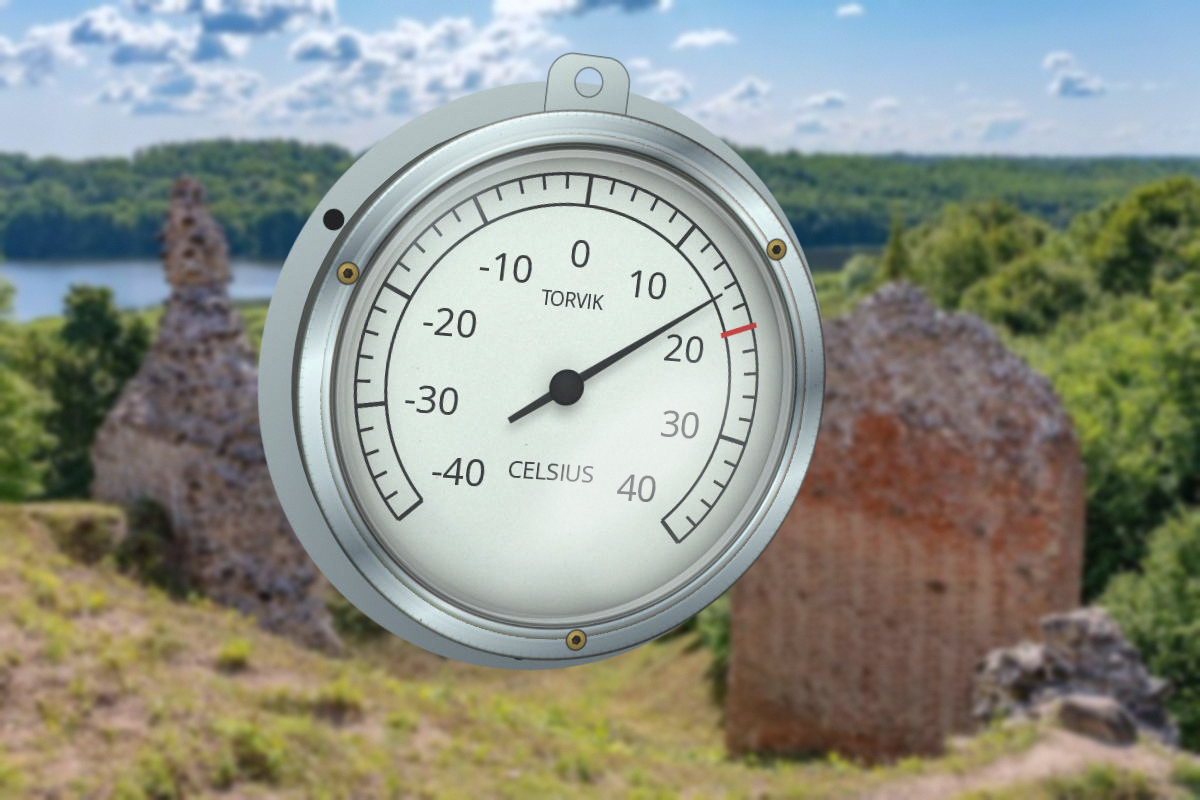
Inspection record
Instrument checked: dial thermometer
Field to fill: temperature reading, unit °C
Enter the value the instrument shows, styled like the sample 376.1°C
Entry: 16°C
